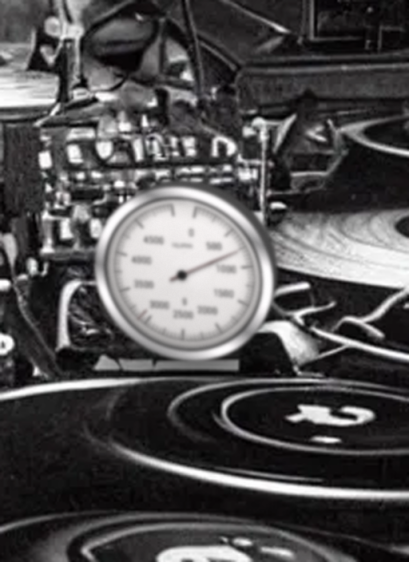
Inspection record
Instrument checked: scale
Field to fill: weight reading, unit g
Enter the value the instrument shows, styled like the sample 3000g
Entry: 750g
